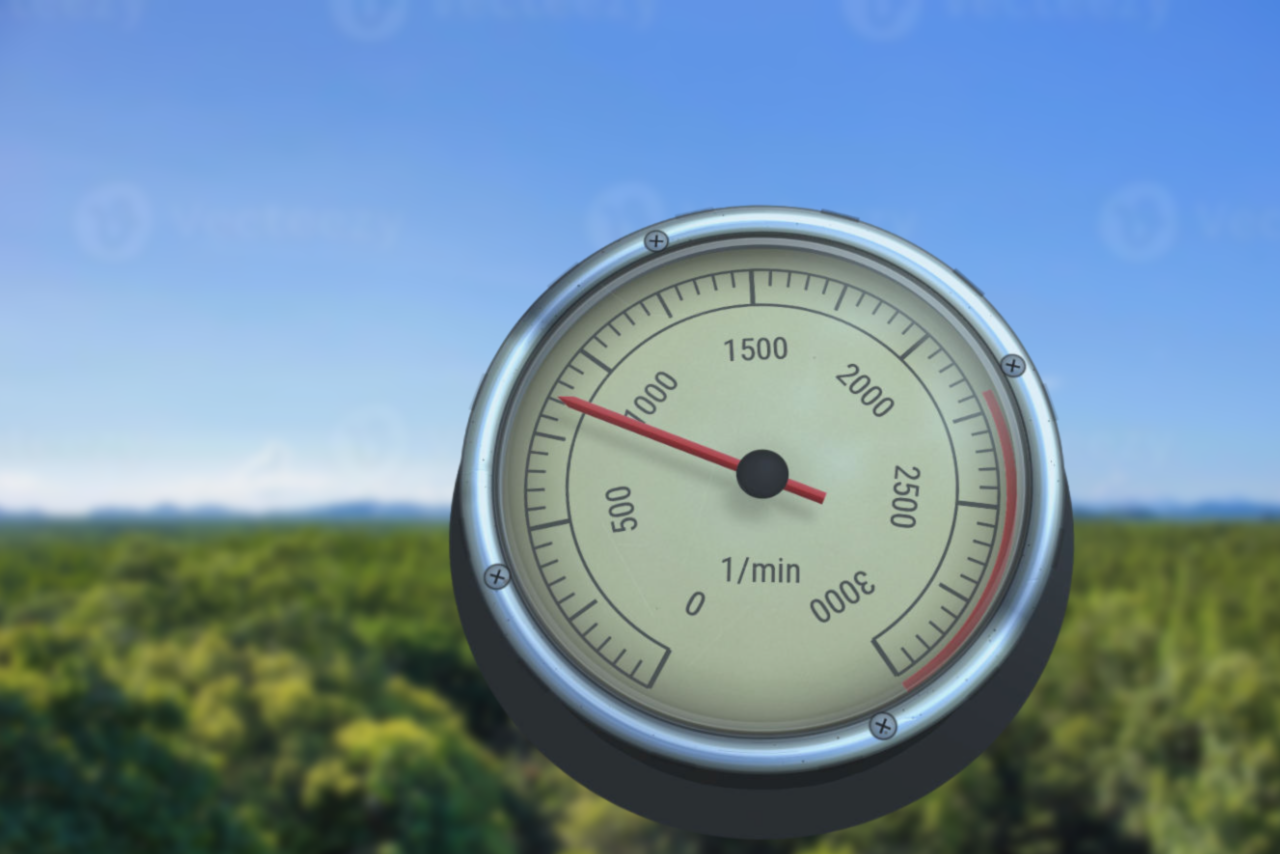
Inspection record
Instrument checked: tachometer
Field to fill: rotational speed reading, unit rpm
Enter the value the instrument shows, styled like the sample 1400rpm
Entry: 850rpm
